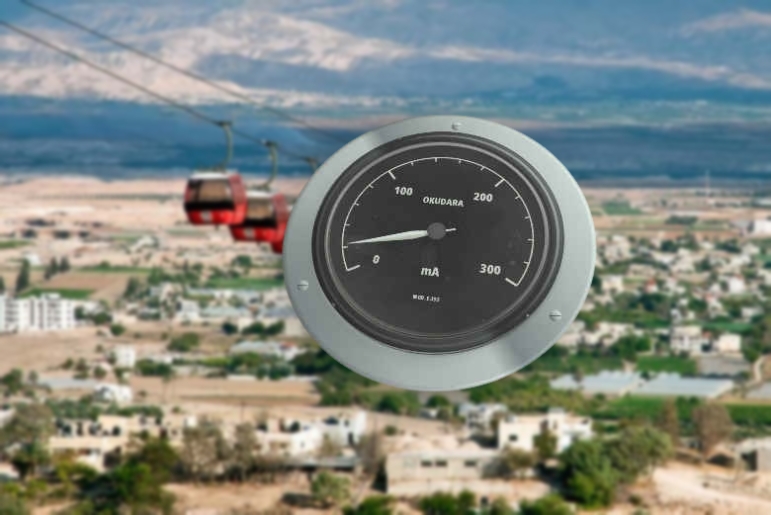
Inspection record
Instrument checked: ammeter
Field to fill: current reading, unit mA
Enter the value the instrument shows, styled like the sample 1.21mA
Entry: 20mA
